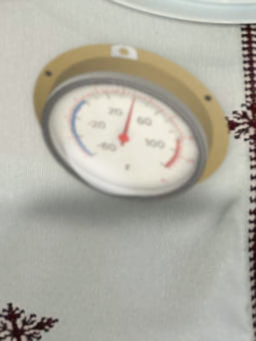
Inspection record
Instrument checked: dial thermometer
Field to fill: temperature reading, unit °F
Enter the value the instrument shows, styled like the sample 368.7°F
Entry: 40°F
